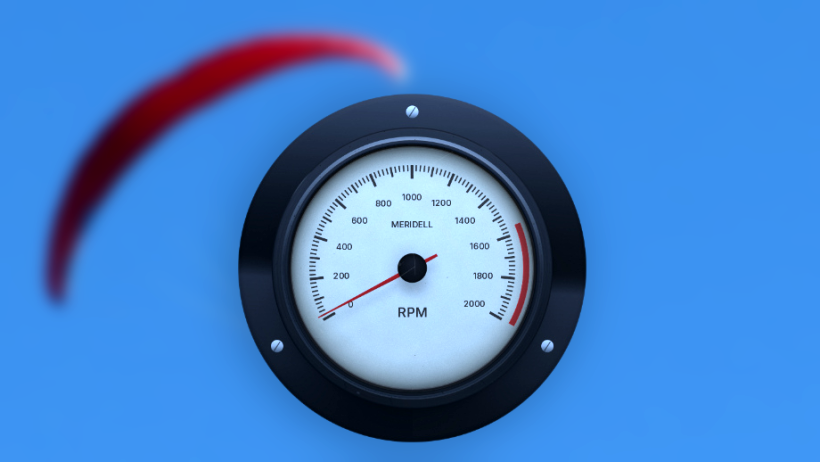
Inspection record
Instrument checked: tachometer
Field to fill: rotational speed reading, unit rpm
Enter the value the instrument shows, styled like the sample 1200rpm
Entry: 20rpm
